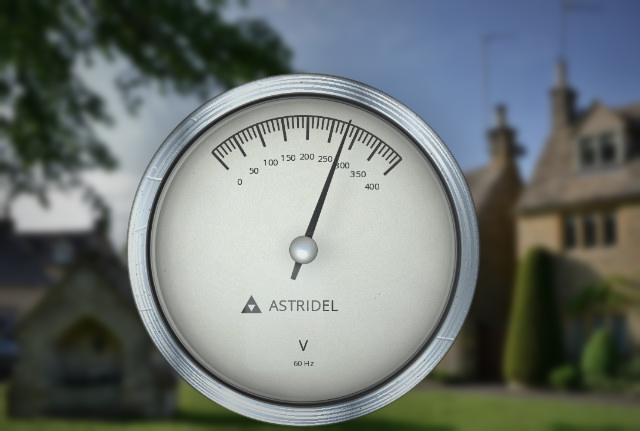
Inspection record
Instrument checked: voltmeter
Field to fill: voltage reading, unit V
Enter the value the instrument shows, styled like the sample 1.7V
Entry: 280V
